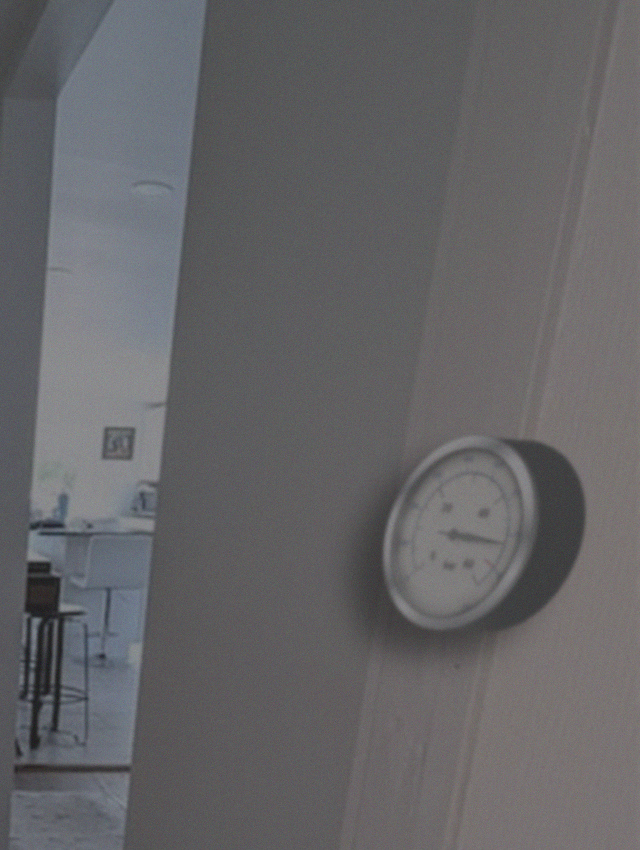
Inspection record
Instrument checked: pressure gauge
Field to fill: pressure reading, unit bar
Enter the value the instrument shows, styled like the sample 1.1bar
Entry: 50bar
